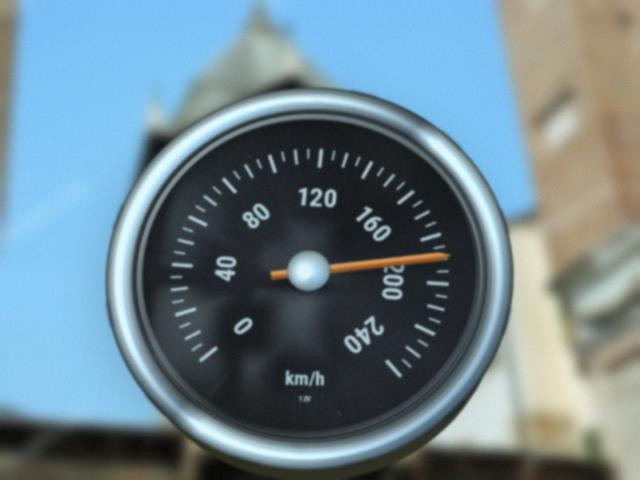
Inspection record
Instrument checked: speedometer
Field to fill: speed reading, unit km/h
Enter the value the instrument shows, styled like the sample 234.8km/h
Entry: 190km/h
